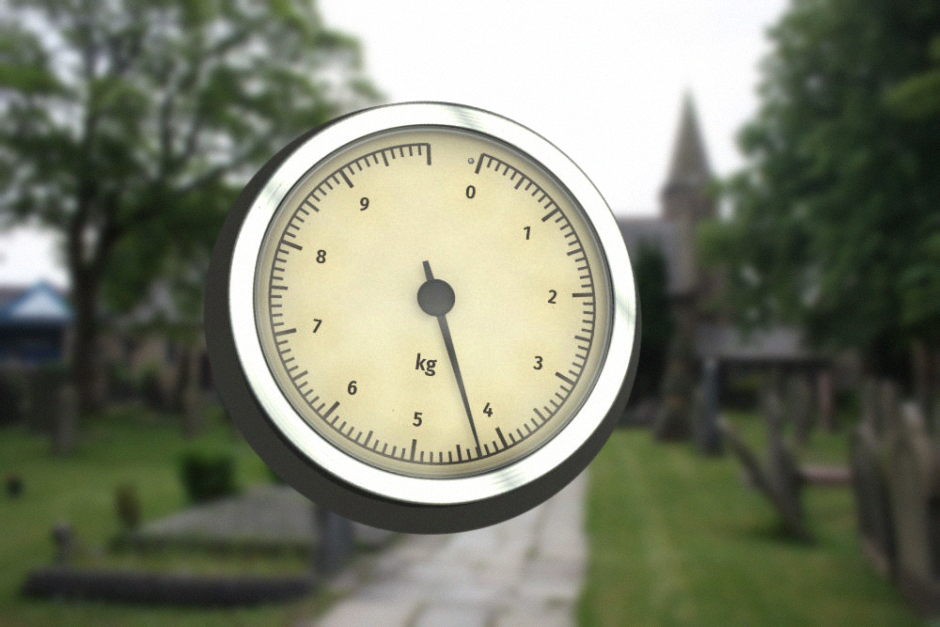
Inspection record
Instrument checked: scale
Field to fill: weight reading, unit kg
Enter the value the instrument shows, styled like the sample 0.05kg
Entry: 4.3kg
